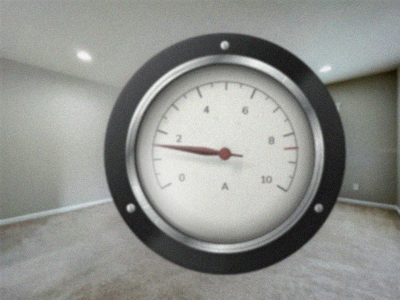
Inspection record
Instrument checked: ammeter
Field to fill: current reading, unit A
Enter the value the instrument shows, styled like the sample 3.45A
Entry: 1.5A
